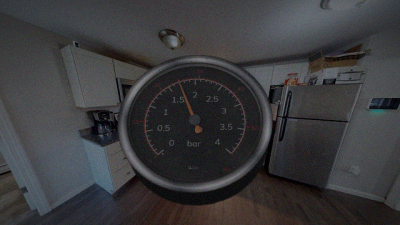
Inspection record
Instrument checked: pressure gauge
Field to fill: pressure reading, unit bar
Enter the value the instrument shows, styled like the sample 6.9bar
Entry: 1.7bar
